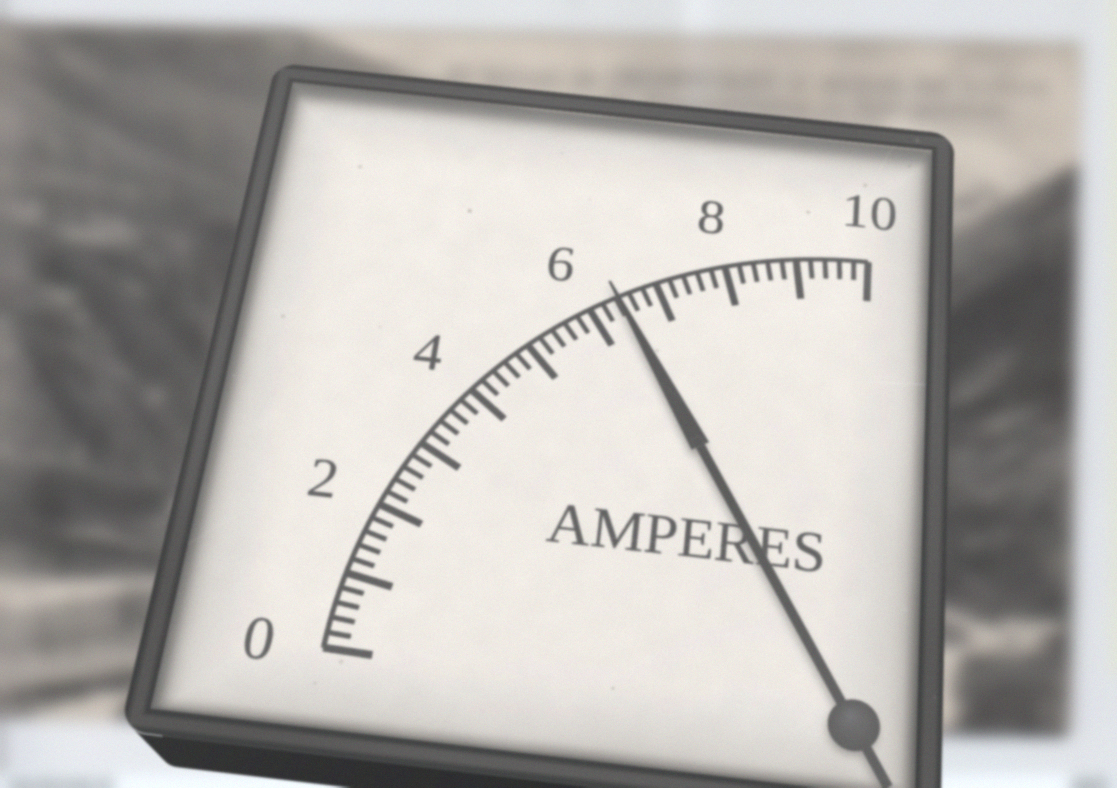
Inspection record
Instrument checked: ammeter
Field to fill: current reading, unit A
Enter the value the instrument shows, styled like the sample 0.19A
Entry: 6.4A
